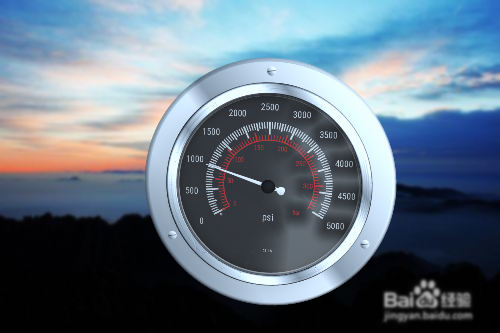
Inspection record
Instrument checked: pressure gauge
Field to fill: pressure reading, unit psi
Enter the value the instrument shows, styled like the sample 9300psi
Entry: 1000psi
